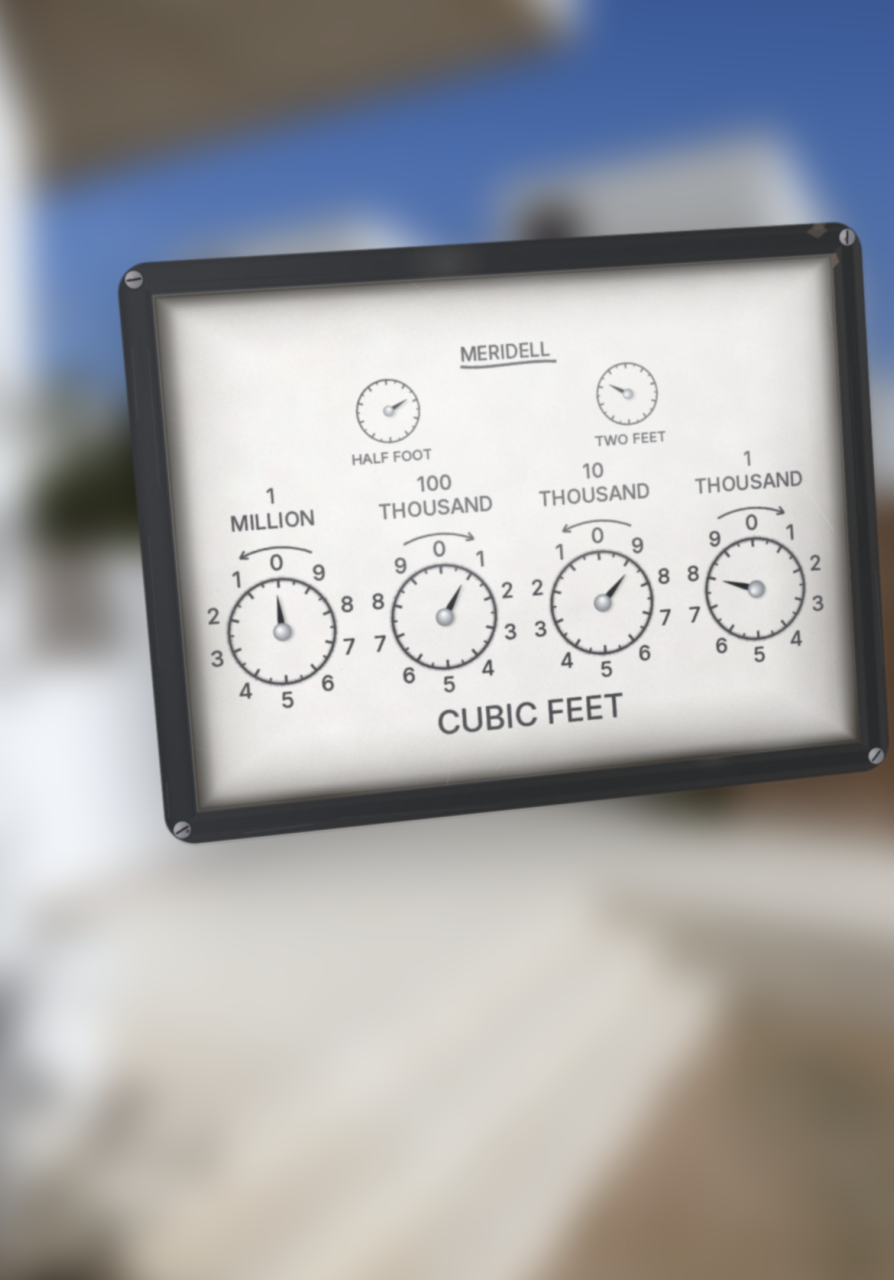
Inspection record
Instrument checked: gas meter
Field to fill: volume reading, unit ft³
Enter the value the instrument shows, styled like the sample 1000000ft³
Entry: 8800ft³
